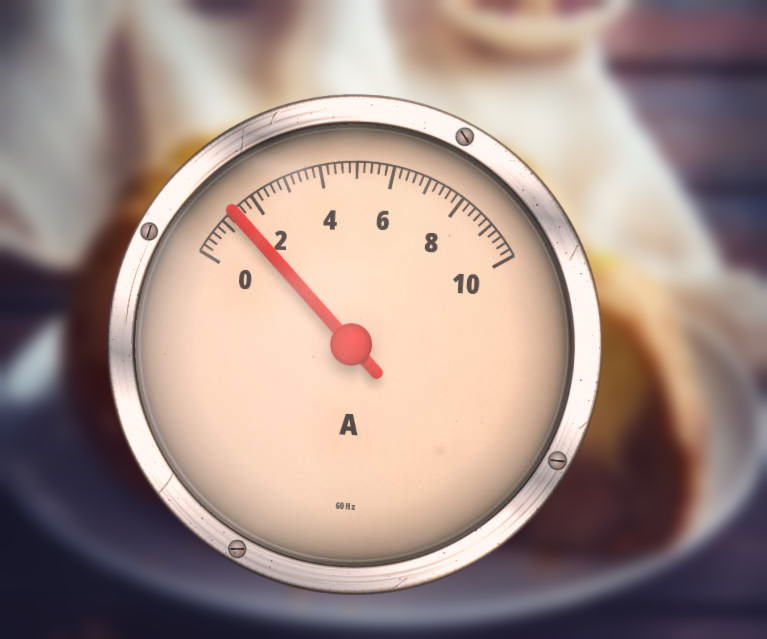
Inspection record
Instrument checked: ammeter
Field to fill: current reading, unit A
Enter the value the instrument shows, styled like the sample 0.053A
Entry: 1.4A
